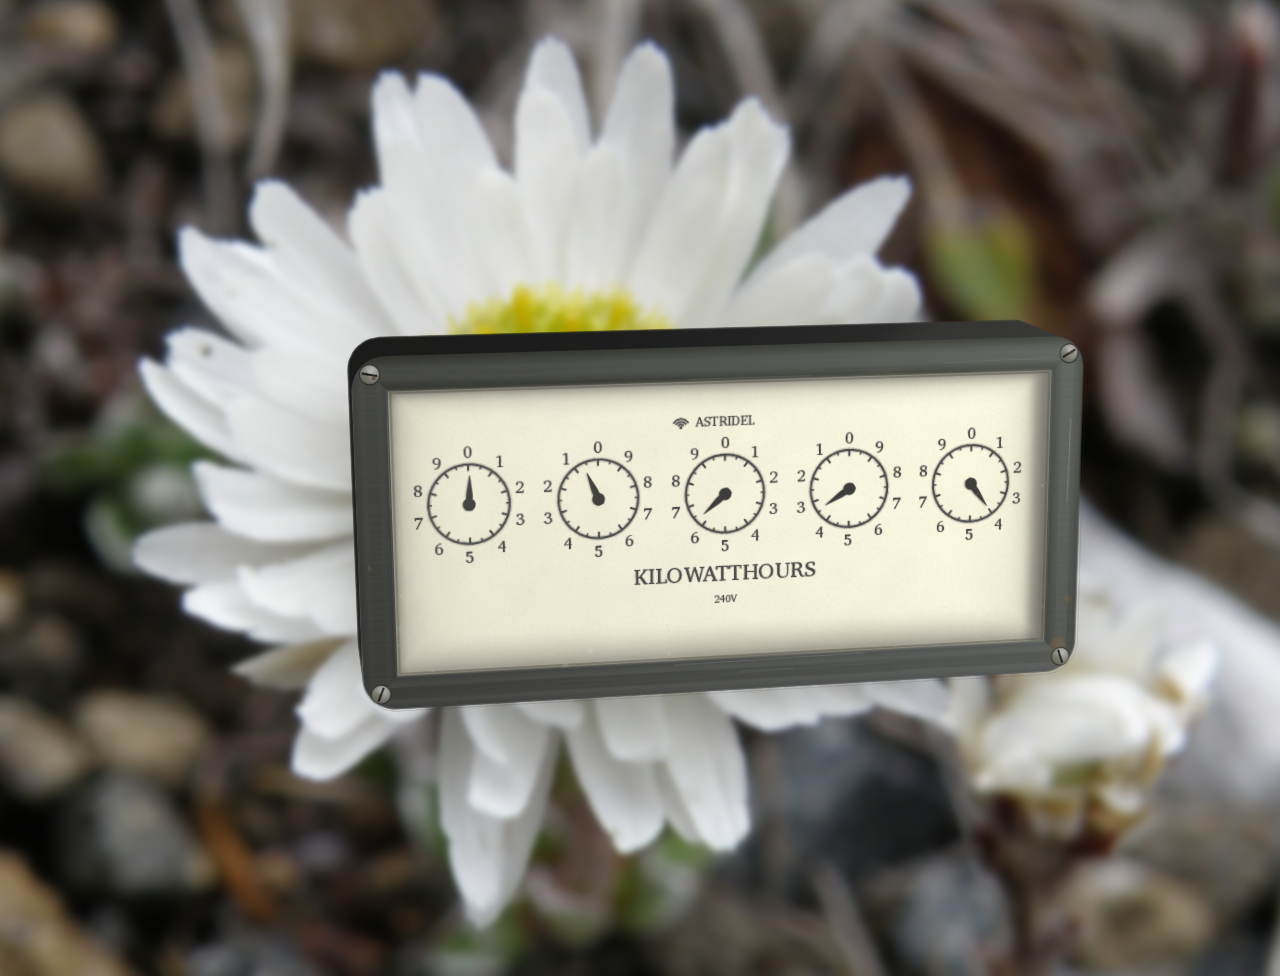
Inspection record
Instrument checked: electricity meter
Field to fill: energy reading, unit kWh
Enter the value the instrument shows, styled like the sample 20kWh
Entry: 634kWh
